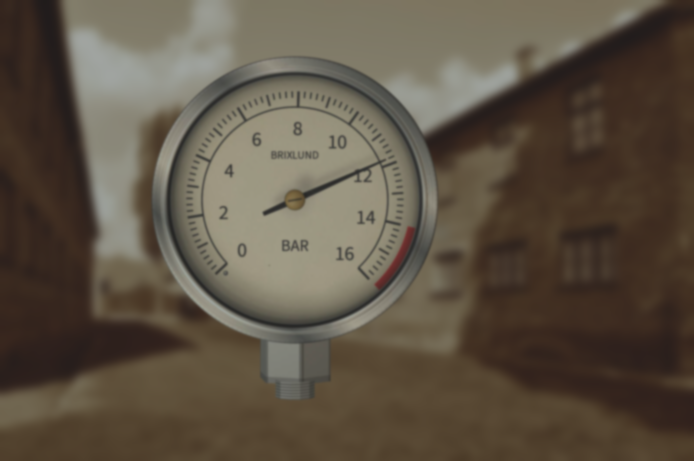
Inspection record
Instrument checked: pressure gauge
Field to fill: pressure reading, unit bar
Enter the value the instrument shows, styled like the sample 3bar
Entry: 11.8bar
